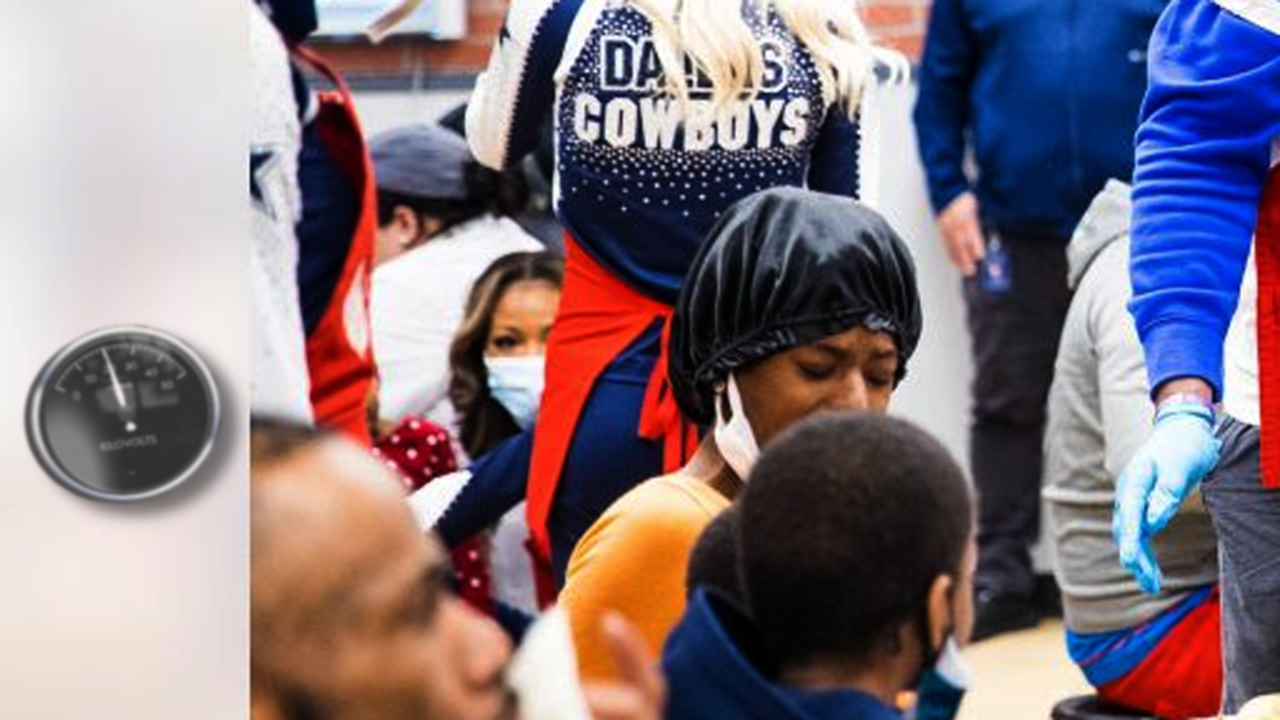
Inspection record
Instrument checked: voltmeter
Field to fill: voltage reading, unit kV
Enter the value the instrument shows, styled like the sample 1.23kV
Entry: 20kV
